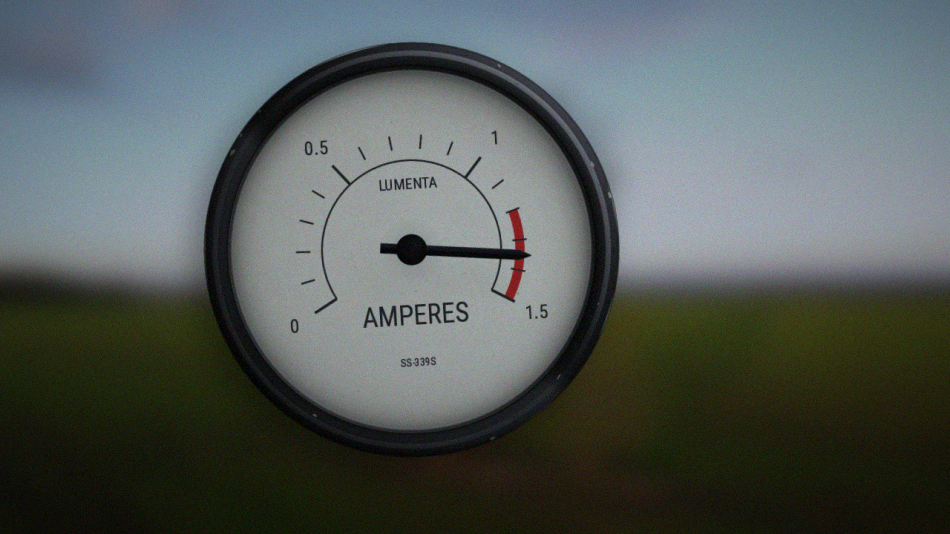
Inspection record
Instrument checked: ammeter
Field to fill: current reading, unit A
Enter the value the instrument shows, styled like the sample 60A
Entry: 1.35A
